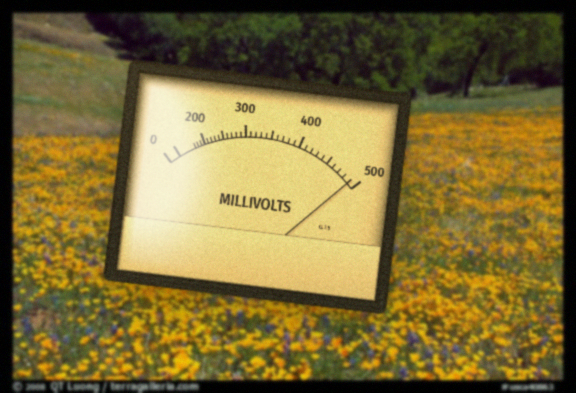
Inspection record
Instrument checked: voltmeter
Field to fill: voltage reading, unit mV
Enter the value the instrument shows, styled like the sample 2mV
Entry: 490mV
